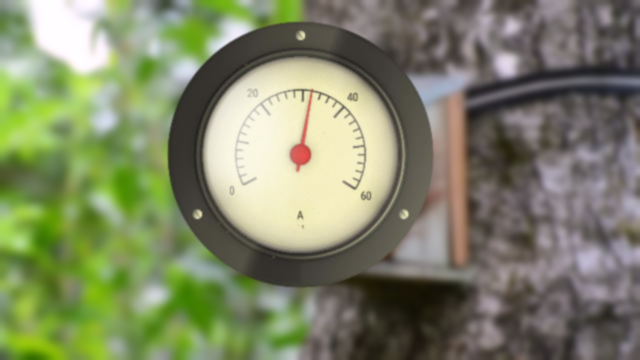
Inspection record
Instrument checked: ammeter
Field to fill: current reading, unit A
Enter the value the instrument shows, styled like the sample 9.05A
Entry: 32A
